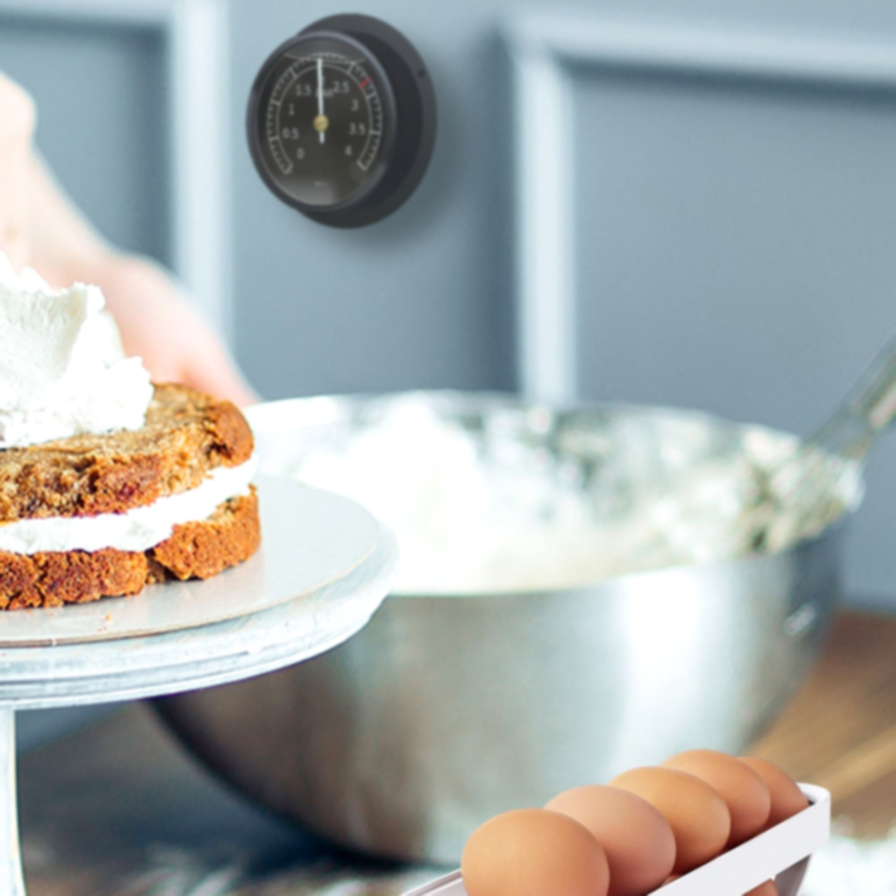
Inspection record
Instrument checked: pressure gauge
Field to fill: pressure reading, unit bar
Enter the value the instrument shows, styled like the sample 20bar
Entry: 2bar
